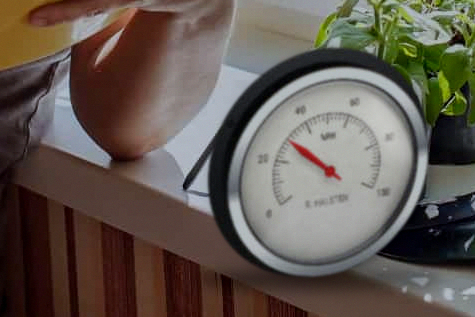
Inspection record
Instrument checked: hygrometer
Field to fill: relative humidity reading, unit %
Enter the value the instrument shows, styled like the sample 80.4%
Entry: 30%
